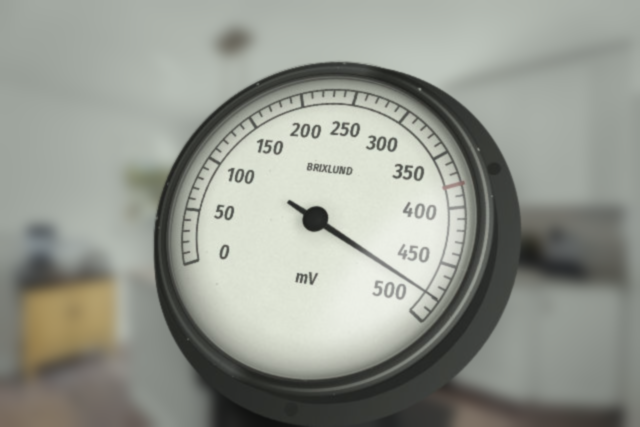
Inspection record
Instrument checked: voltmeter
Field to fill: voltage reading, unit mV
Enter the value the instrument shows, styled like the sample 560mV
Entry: 480mV
